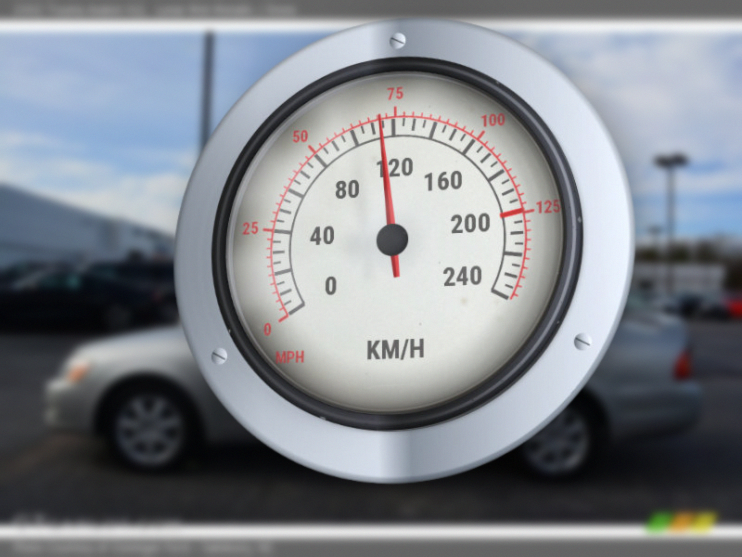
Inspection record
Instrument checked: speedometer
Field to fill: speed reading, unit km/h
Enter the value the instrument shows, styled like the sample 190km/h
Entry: 115km/h
